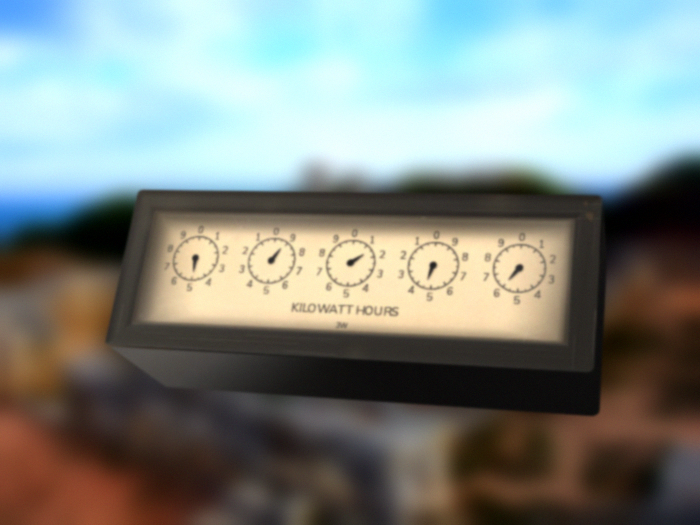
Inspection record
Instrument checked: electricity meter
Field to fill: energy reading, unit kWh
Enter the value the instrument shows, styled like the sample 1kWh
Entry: 49146kWh
